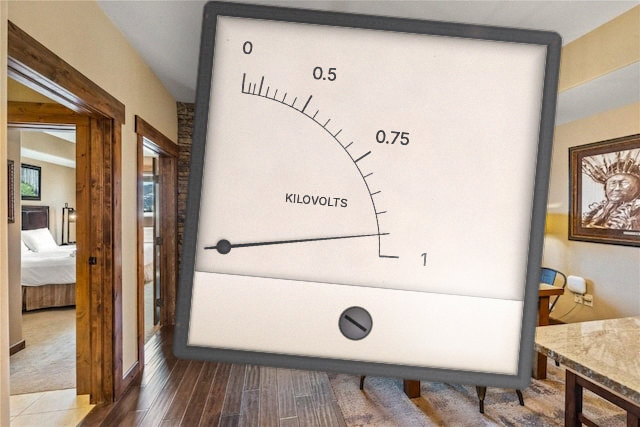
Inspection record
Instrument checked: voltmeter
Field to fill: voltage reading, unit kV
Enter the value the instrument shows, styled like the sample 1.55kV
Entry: 0.95kV
